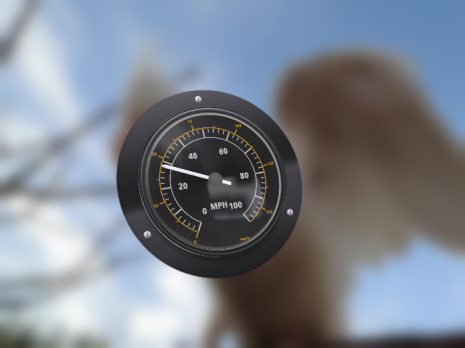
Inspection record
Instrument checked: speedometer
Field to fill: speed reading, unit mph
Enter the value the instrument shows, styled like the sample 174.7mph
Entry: 28mph
